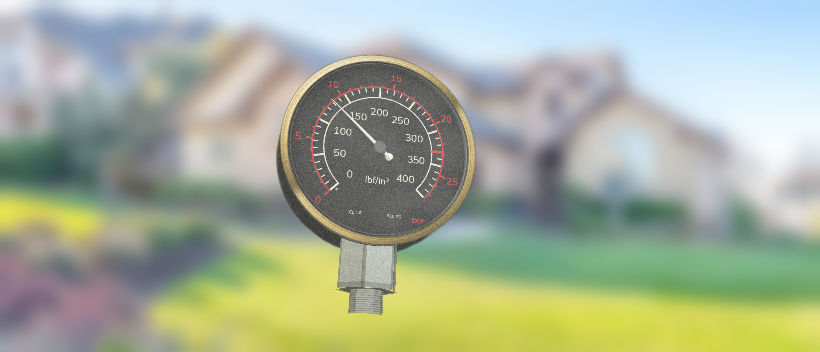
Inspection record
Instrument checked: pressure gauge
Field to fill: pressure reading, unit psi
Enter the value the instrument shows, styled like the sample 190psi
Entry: 130psi
